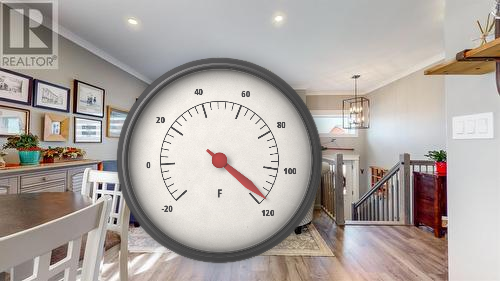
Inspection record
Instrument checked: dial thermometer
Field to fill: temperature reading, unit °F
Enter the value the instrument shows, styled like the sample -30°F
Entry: 116°F
